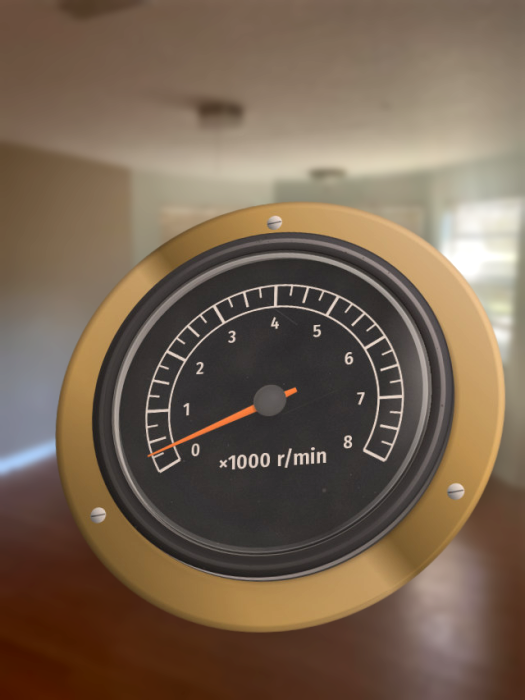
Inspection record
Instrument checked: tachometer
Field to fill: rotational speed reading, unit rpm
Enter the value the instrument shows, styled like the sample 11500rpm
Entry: 250rpm
